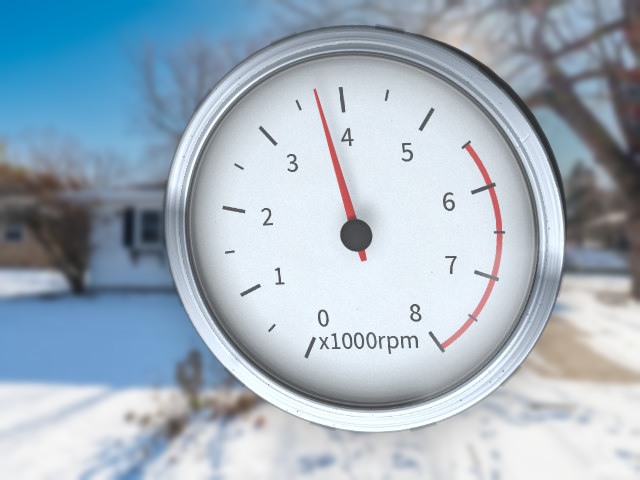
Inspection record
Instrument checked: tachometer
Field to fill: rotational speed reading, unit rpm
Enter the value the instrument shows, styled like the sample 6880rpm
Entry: 3750rpm
